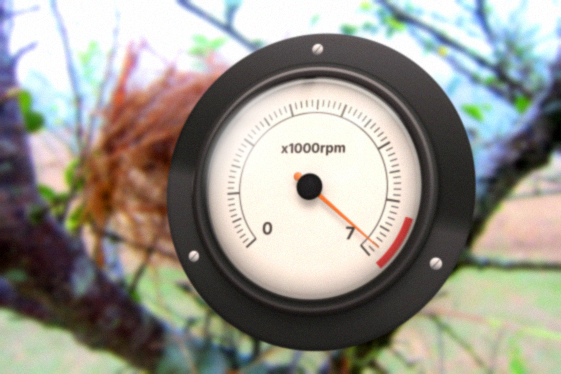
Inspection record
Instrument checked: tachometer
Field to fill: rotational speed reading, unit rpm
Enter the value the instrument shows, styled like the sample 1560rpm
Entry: 6800rpm
